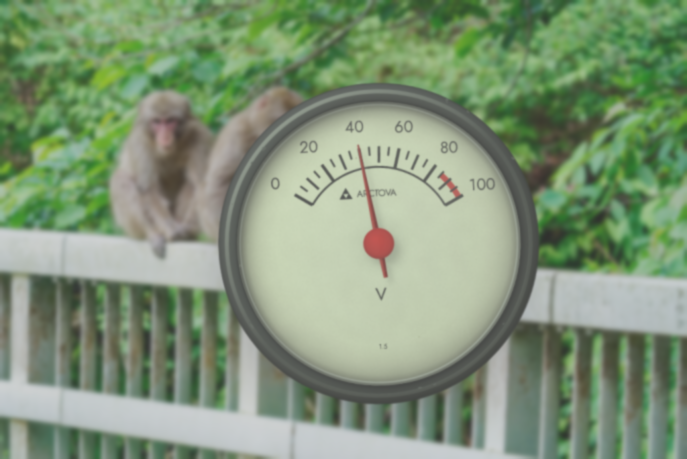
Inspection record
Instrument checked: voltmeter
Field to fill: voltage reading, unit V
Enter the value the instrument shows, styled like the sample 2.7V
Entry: 40V
